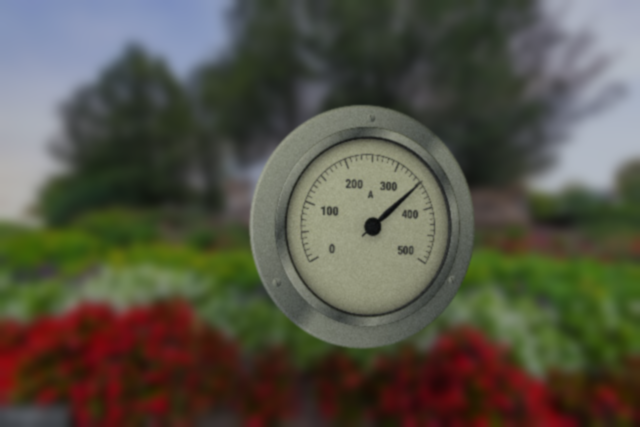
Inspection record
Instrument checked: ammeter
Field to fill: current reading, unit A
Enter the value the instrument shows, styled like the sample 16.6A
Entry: 350A
